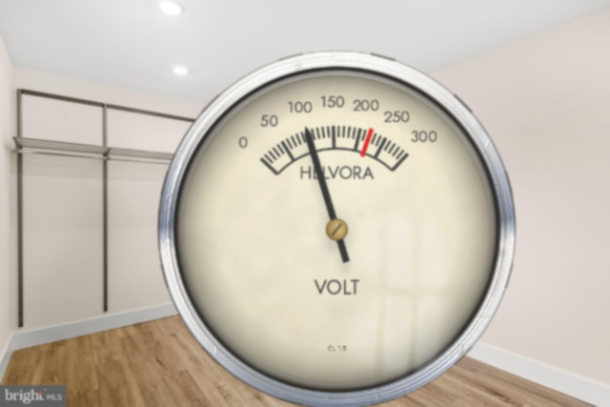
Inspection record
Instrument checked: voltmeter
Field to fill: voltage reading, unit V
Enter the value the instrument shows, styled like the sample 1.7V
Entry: 100V
